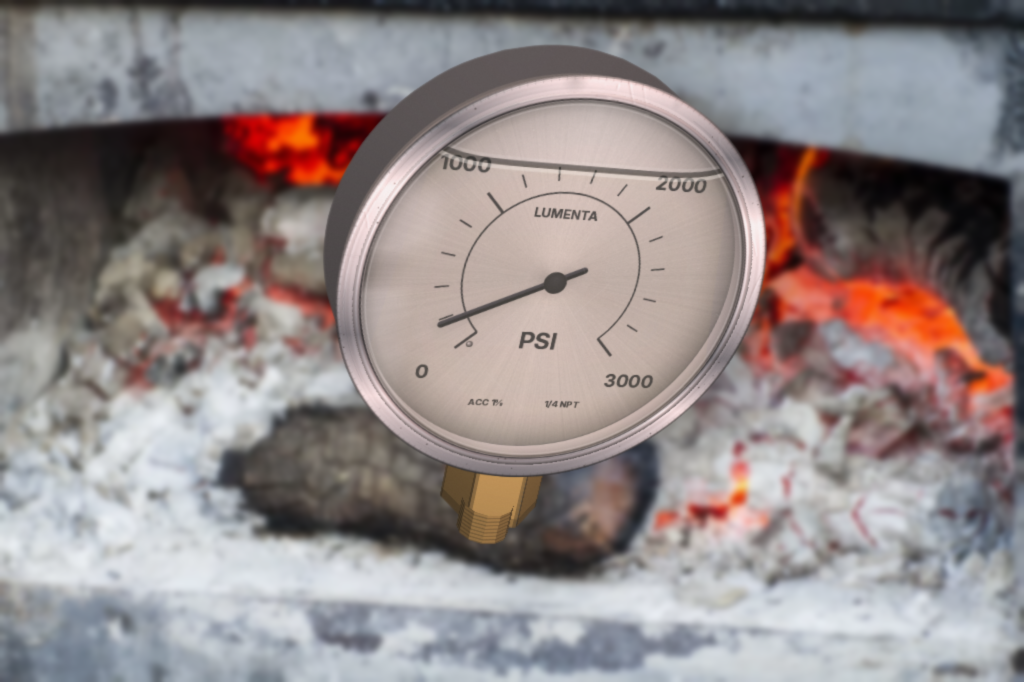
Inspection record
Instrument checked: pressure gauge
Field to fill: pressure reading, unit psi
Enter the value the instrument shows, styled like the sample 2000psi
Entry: 200psi
